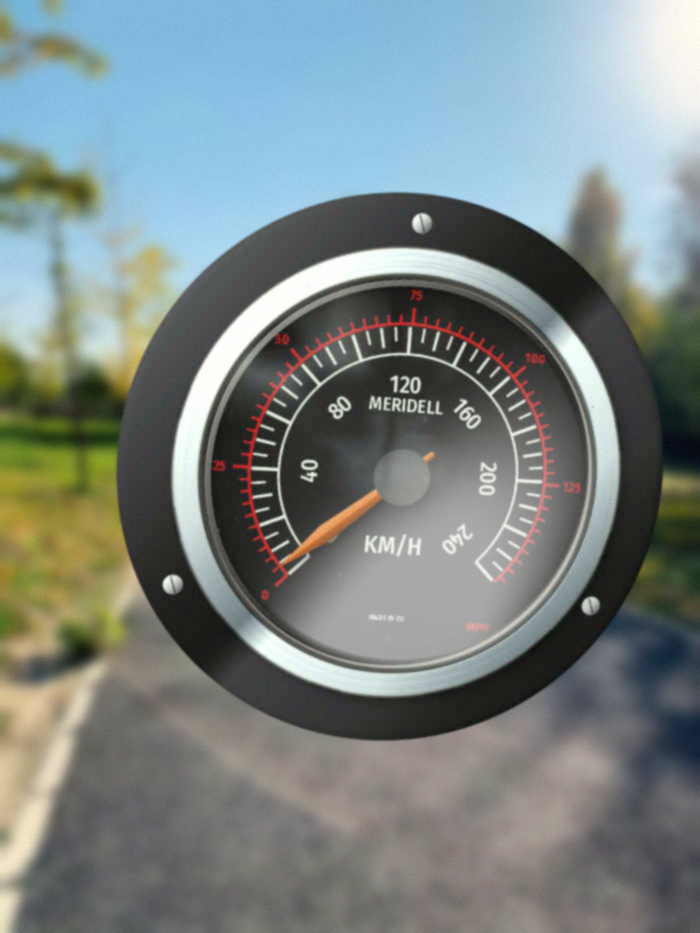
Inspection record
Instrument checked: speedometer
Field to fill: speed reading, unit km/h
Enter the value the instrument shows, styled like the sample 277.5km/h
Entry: 5km/h
